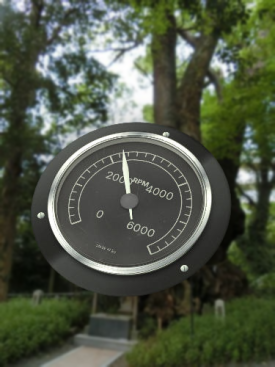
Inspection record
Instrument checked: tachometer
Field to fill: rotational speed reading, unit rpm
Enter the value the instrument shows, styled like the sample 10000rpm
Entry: 2300rpm
